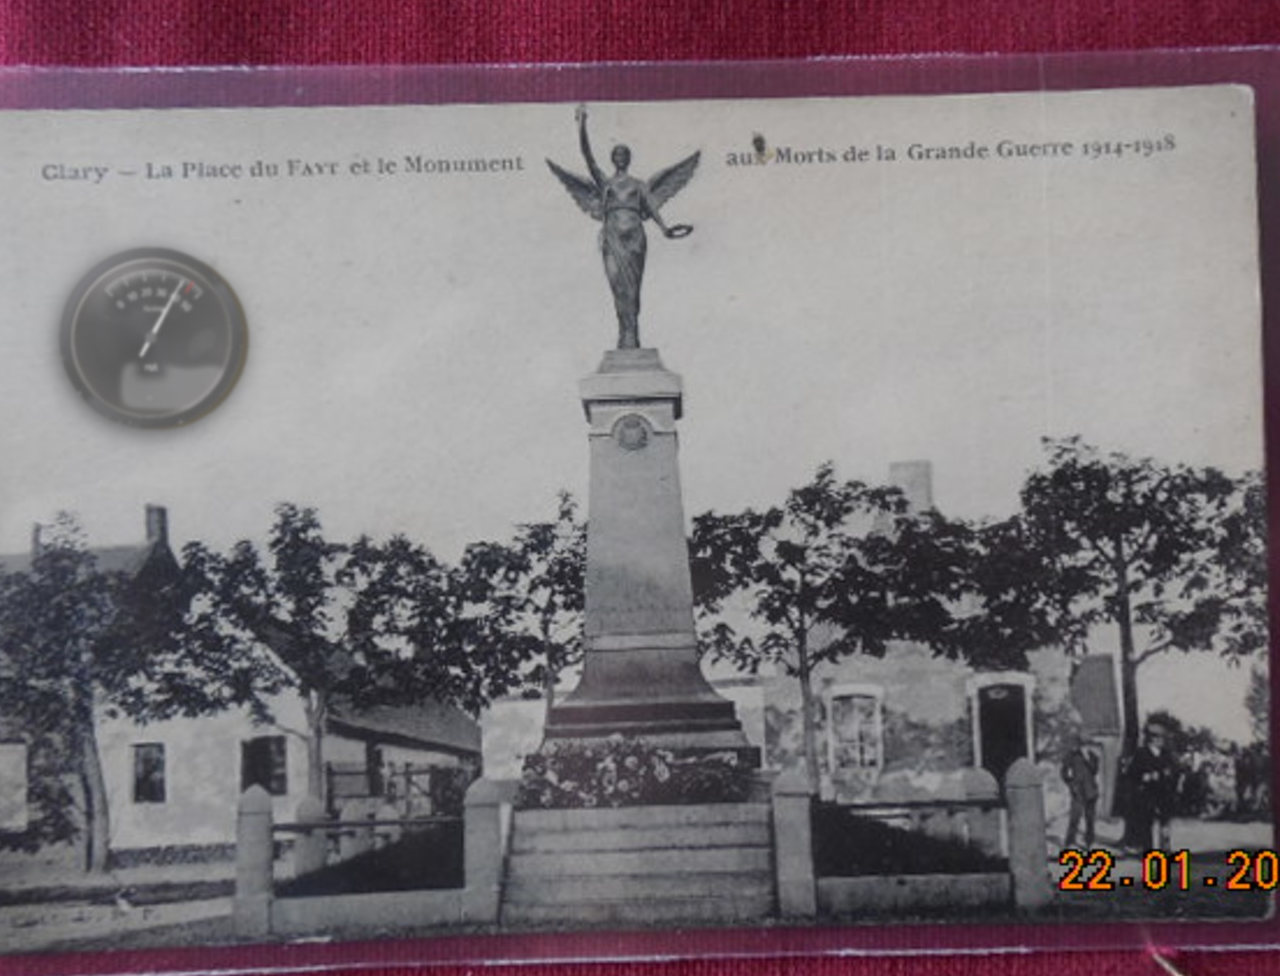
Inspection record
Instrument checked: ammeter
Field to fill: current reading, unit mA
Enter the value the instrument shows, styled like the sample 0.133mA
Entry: 40mA
